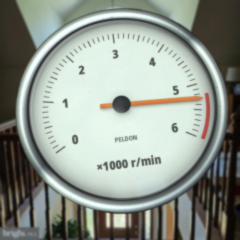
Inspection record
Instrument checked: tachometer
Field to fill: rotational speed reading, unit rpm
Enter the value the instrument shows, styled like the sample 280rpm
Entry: 5300rpm
